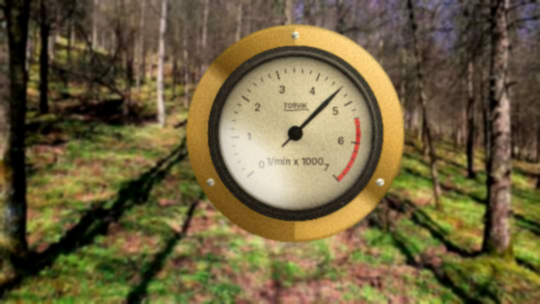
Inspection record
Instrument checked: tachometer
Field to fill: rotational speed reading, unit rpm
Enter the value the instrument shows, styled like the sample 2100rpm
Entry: 4600rpm
